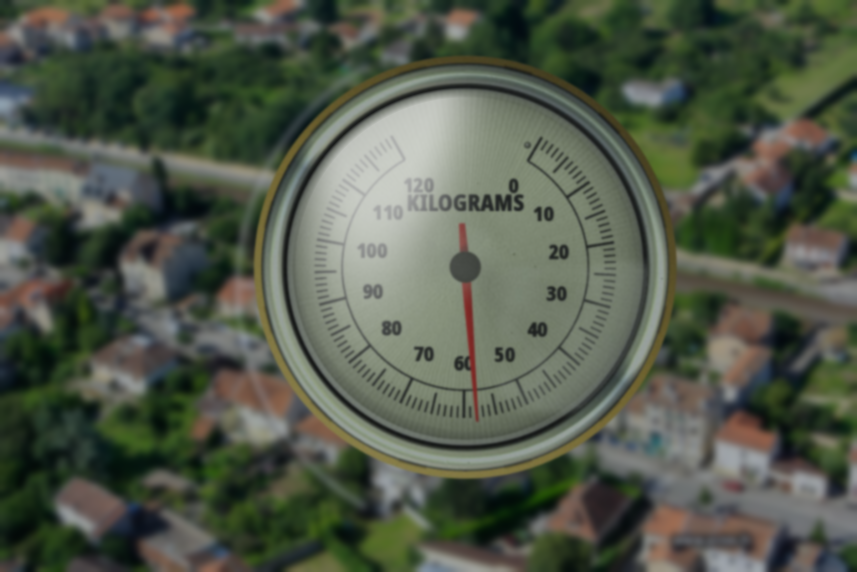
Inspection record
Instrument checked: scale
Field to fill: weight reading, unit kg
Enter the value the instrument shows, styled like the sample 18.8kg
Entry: 58kg
